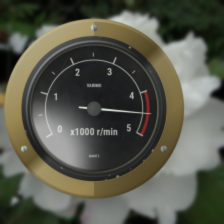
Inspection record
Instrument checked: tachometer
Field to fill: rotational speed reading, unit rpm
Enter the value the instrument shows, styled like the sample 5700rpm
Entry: 4500rpm
